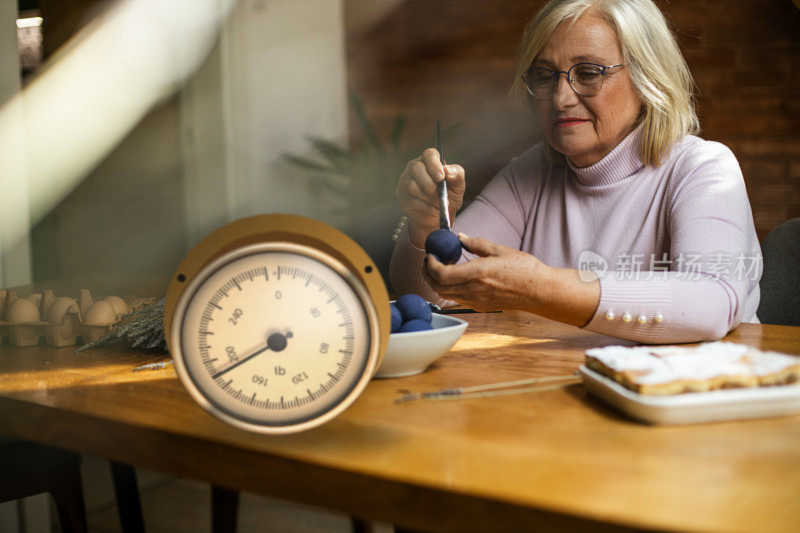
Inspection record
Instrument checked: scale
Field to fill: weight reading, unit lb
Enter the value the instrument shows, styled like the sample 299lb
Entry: 190lb
